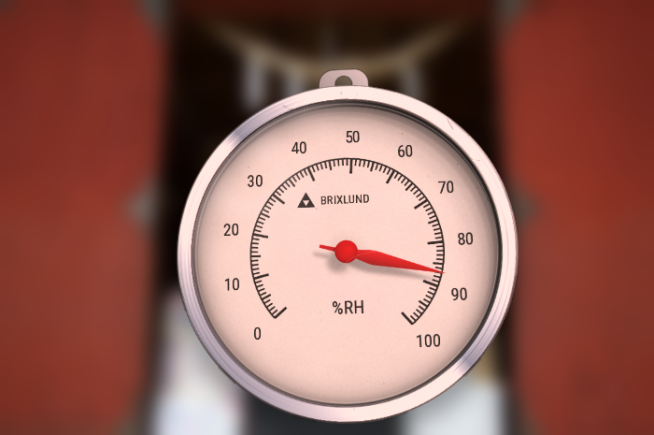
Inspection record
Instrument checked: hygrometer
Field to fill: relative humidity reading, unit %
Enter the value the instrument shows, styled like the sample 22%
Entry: 87%
